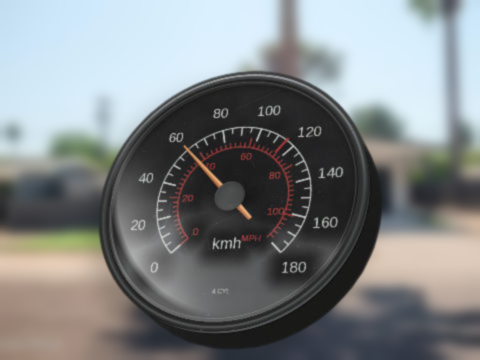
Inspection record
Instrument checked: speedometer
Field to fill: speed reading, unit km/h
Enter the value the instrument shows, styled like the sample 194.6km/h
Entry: 60km/h
